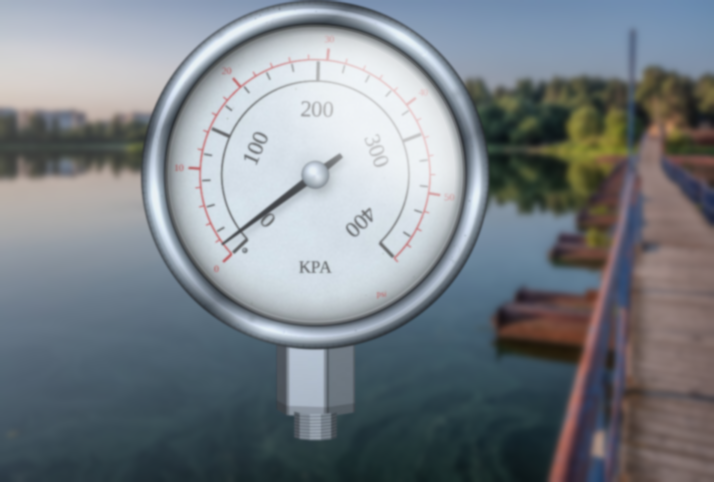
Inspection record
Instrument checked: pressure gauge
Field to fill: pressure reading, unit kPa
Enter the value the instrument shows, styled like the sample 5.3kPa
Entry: 10kPa
